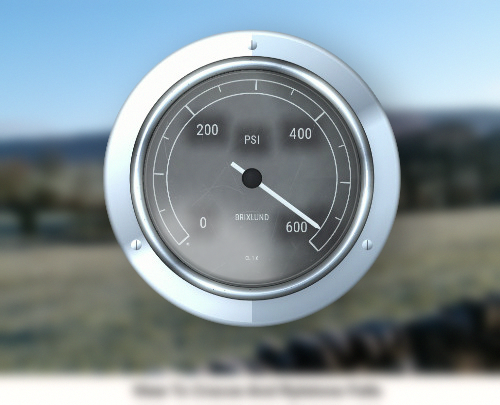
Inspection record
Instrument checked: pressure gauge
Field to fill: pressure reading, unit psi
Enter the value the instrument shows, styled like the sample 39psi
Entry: 575psi
